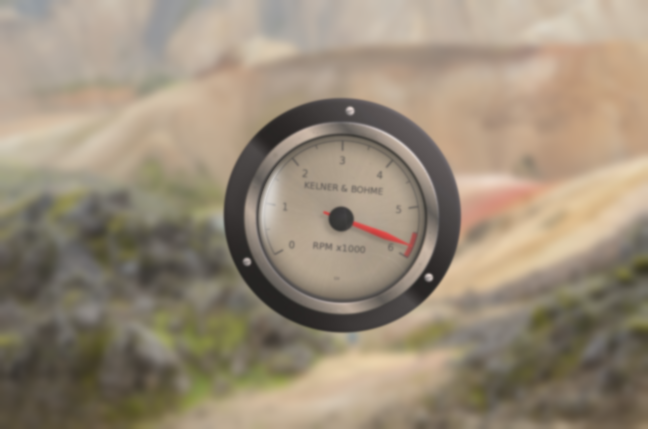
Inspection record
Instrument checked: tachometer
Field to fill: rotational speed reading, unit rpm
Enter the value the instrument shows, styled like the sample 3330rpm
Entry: 5750rpm
